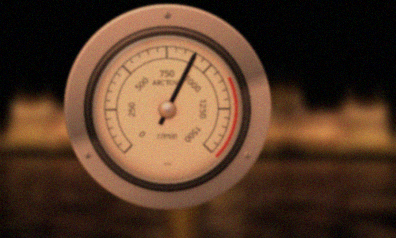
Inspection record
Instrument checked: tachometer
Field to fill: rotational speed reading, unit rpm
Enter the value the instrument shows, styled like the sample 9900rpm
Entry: 900rpm
